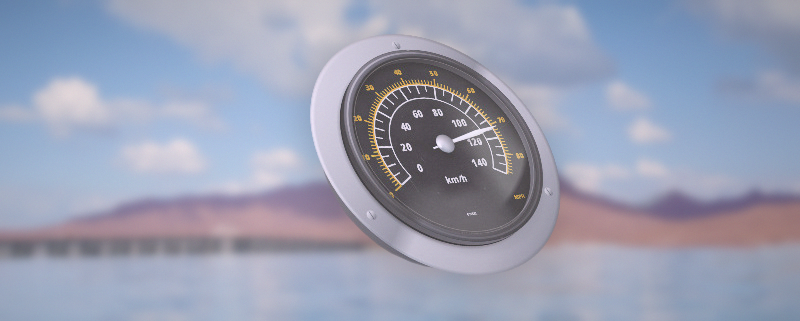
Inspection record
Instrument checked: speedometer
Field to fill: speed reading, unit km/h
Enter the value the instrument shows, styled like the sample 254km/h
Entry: 115km/h
